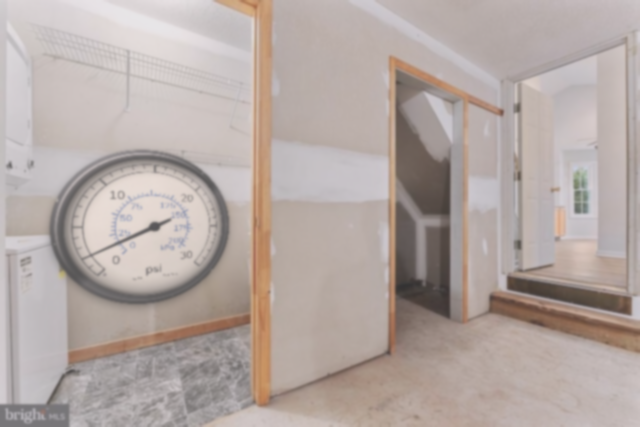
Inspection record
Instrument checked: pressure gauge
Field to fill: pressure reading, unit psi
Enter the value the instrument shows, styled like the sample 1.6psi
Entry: 2psi
